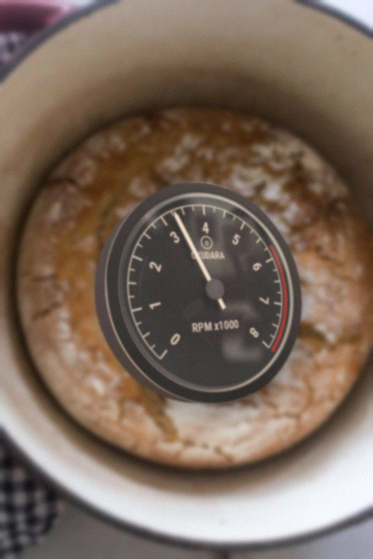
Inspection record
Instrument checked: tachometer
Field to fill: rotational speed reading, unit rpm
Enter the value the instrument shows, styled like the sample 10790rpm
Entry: 3250rpm
